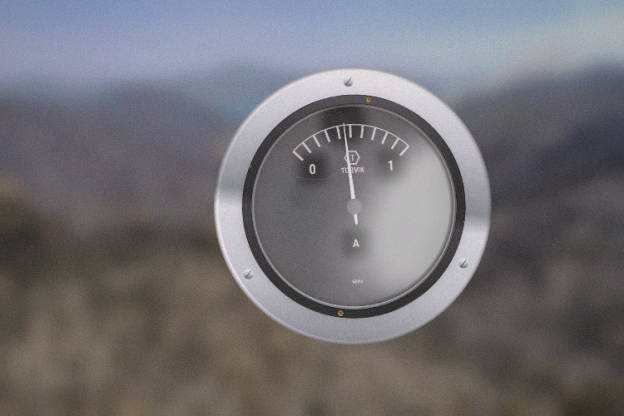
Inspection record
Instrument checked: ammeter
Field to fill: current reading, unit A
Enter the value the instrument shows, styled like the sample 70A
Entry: 0.45A
